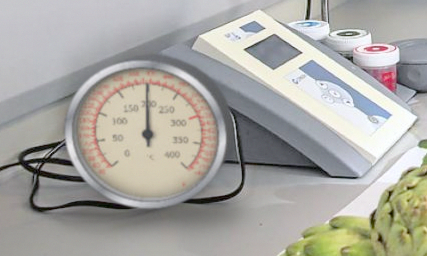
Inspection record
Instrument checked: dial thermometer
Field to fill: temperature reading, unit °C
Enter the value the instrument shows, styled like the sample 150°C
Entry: 200°C
